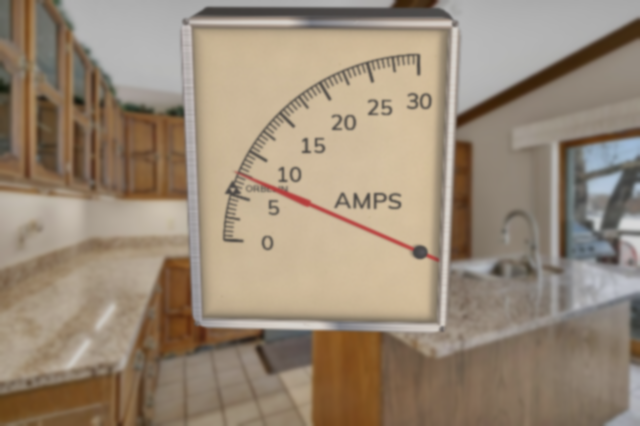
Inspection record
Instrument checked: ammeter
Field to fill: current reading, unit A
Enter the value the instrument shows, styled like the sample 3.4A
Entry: 7.5A
